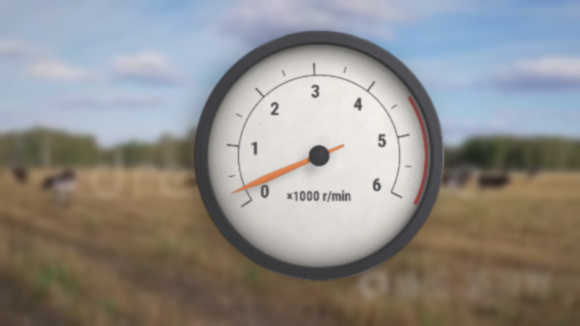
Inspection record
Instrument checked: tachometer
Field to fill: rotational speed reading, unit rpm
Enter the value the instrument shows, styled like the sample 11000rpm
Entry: 250rpm
